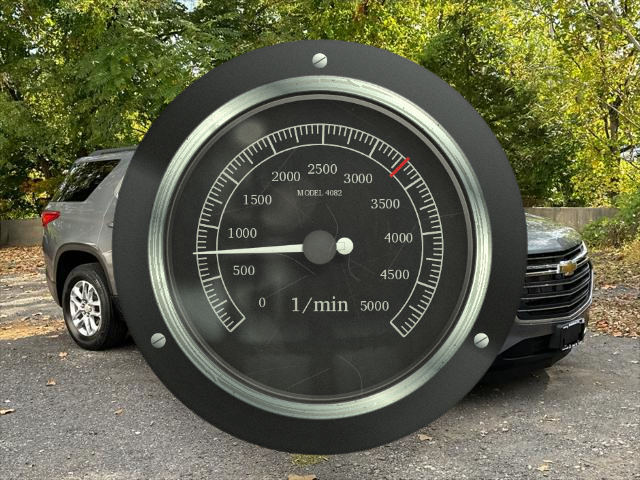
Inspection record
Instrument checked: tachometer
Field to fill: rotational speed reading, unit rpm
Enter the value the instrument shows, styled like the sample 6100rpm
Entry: 750rpm
